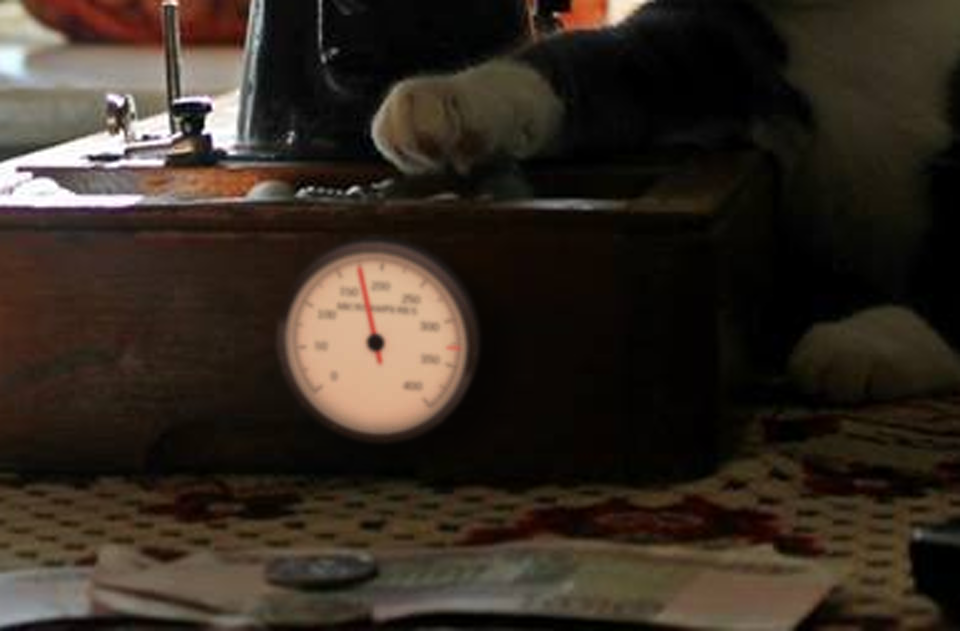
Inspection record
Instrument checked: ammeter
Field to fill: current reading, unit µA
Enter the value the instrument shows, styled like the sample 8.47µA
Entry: 175µA
